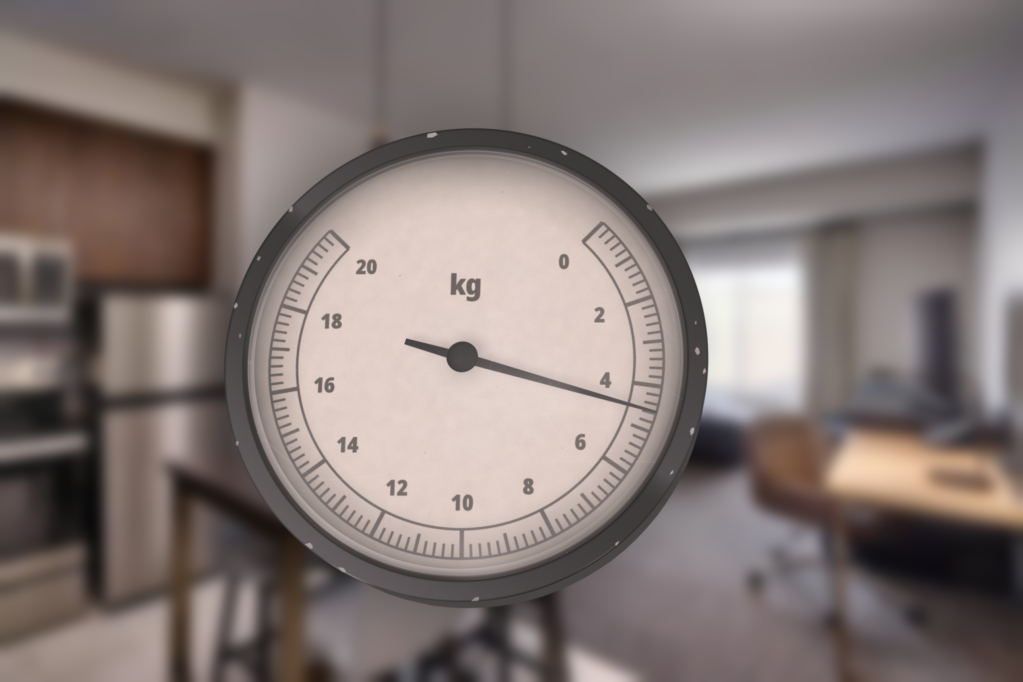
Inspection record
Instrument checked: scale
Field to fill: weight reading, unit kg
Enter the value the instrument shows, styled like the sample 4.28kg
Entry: 4.6kg
